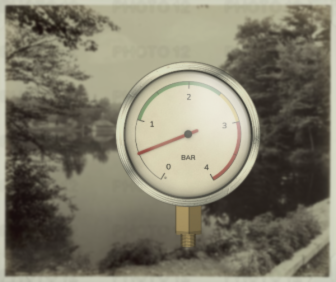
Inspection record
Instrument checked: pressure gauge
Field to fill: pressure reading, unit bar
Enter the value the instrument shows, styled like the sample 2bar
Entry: 0.5bar
